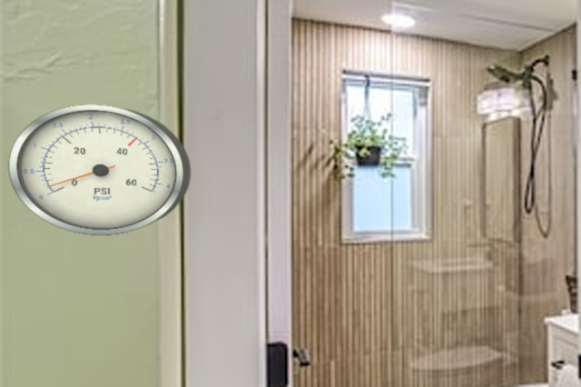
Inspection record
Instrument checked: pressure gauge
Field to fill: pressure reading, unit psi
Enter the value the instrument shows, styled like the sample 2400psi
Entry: 2psi
